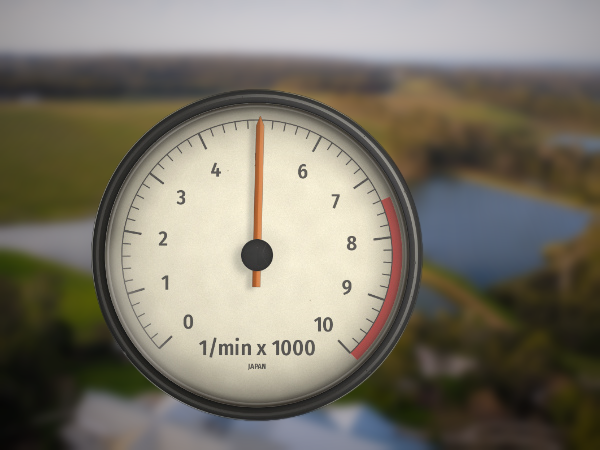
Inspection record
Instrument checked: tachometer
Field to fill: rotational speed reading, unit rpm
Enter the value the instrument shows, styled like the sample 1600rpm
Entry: 5000rpm
